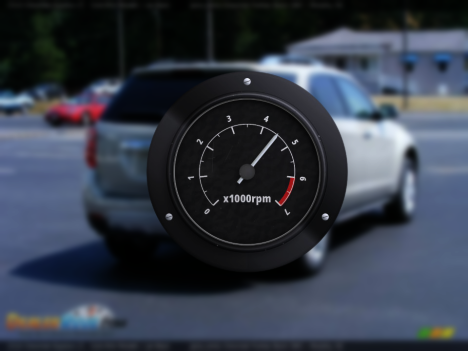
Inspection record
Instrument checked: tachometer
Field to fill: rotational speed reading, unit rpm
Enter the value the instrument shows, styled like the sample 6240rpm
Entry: 4500rpm
